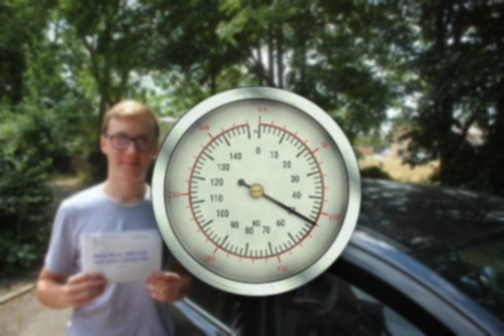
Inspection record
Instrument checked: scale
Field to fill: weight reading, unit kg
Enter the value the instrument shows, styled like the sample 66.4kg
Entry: 50kg
